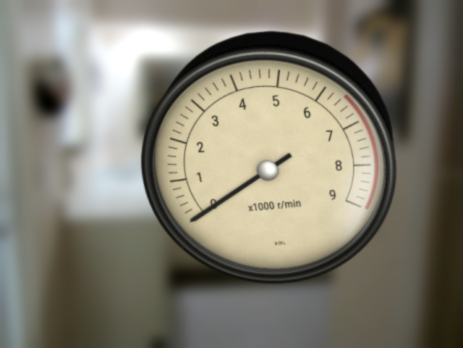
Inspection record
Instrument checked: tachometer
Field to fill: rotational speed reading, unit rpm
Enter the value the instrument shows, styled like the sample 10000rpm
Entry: 0rpm
